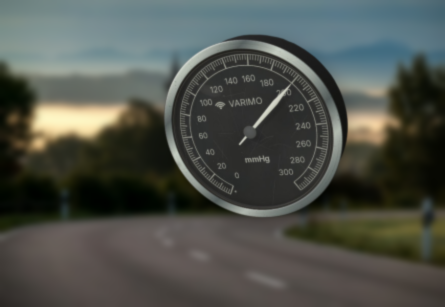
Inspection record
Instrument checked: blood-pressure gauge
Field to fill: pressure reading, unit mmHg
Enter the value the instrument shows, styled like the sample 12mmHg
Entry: 200mmHg
